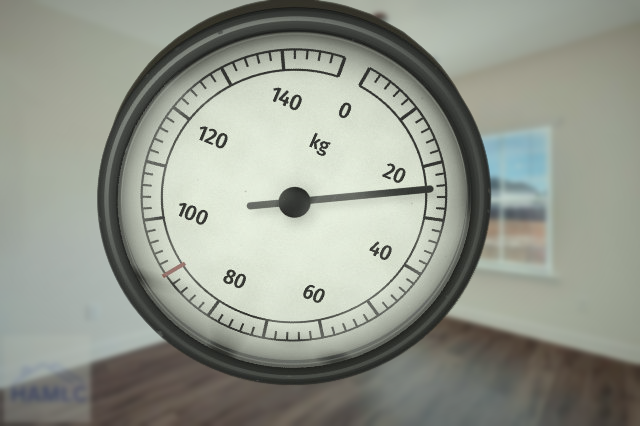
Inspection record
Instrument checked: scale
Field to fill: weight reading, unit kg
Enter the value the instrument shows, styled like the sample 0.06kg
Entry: 24kg
